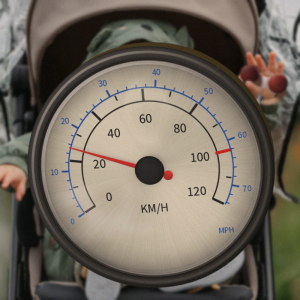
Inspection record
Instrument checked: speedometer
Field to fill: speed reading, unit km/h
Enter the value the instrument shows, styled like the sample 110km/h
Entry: 25km/h
